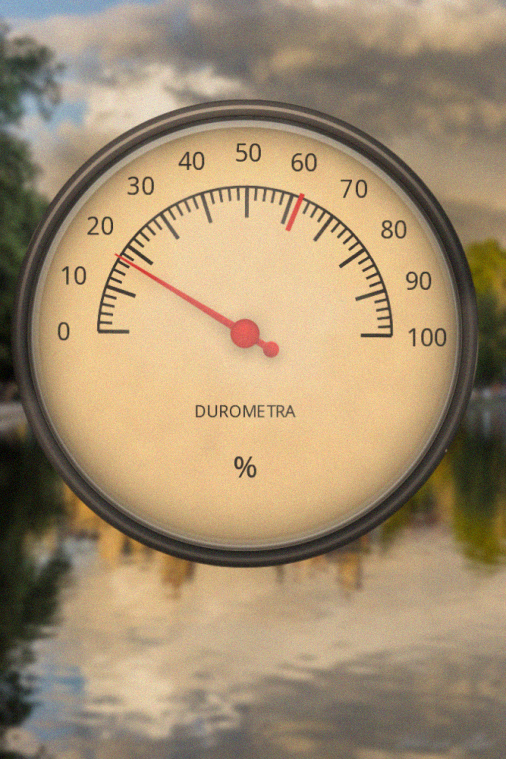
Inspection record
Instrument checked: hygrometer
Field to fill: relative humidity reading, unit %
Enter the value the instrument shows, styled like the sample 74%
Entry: 17%
